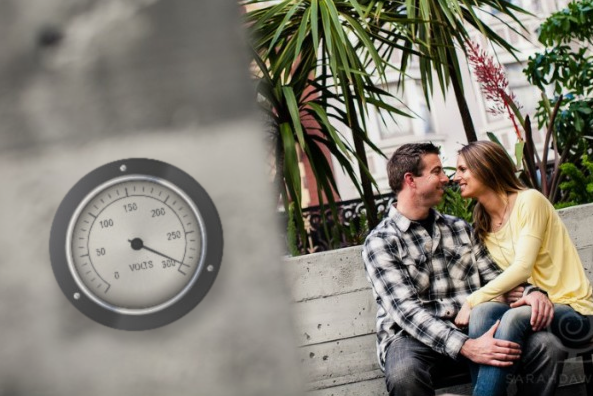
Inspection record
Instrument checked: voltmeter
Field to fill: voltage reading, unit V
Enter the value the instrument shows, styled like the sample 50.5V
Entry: 290V
